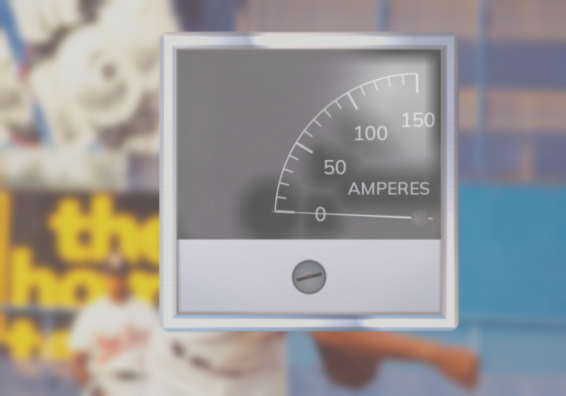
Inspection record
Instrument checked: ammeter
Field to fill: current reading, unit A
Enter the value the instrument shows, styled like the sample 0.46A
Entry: 0A
